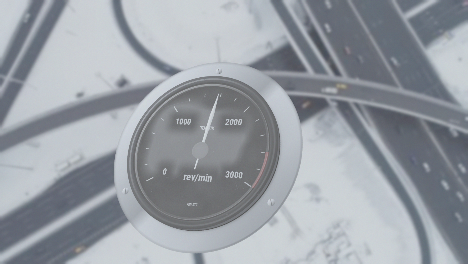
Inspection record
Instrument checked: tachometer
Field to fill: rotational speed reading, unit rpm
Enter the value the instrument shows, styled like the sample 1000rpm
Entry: 1600rpm
